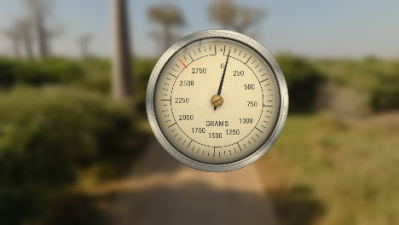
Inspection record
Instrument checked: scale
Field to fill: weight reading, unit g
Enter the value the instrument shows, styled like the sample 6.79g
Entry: 50g
